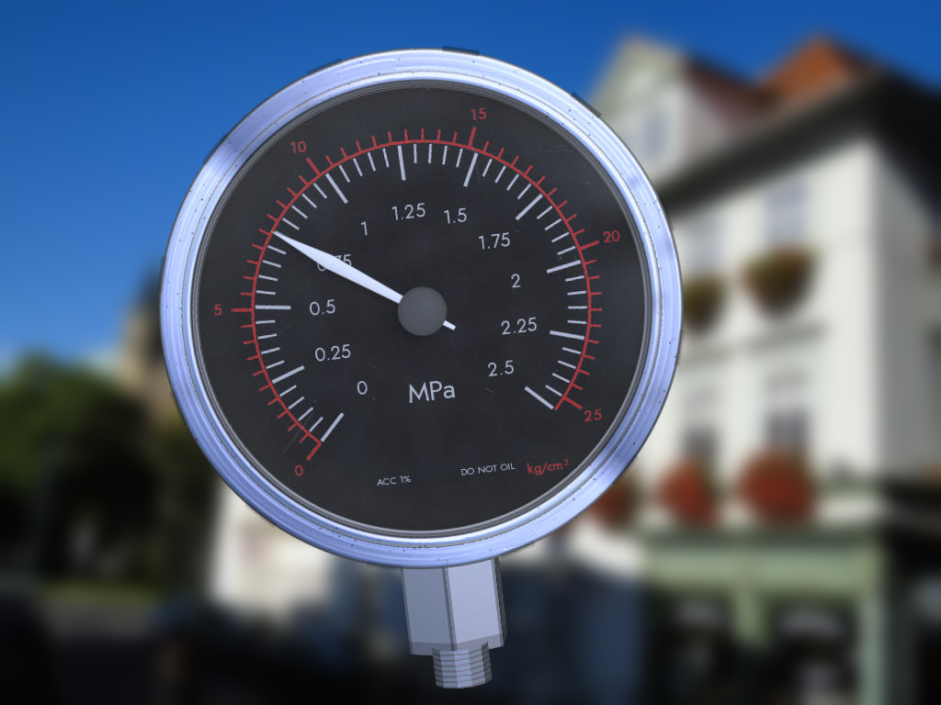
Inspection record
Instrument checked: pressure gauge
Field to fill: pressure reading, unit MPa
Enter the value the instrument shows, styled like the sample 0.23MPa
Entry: 0.75MPa
